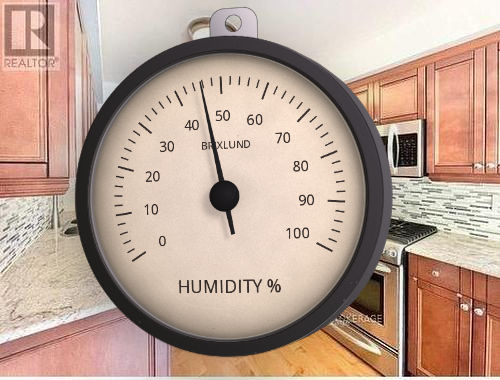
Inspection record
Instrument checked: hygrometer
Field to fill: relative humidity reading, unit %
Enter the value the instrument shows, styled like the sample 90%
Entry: 46%
